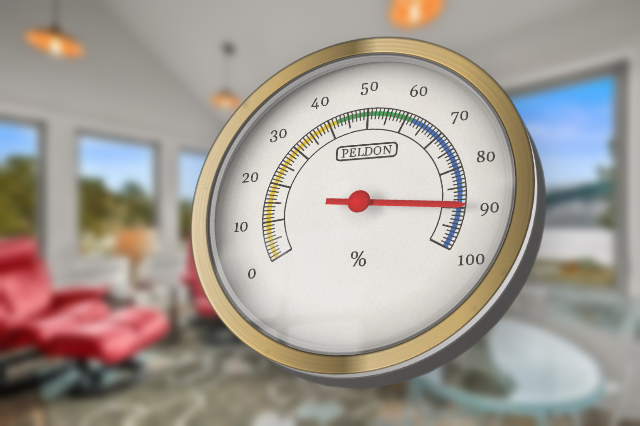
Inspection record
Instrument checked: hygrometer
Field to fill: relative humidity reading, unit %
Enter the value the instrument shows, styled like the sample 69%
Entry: 90%
